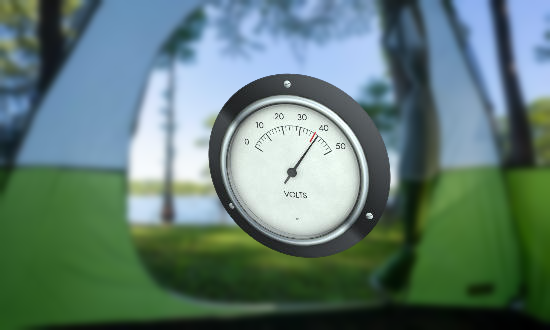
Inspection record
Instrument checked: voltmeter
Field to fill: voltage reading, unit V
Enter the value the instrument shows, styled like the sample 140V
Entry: 40V
